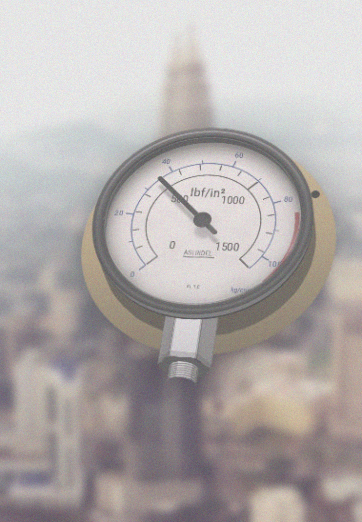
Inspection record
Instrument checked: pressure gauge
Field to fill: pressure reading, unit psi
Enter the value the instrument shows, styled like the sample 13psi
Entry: 500psi
